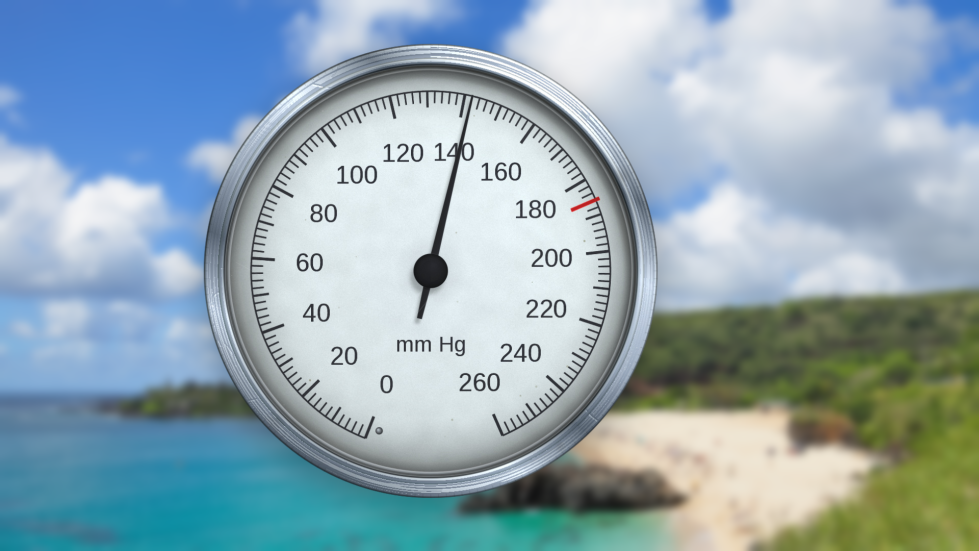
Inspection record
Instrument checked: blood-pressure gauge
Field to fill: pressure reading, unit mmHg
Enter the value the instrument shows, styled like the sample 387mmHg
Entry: 142mmHg
